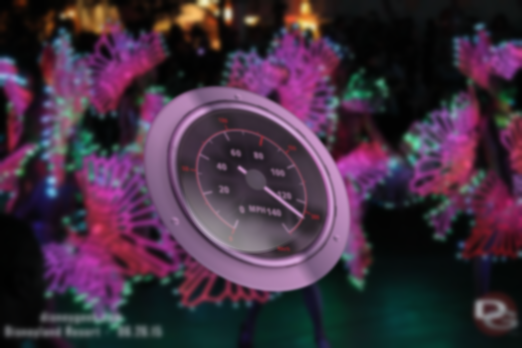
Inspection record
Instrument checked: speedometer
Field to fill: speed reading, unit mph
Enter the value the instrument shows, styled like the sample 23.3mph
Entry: 130mph
